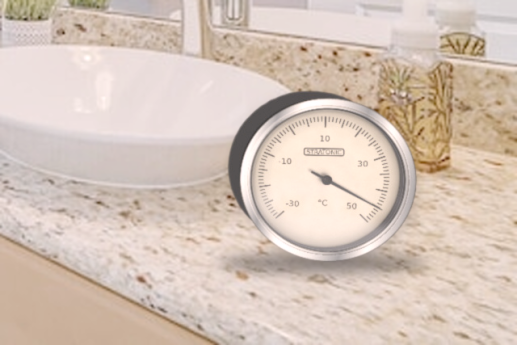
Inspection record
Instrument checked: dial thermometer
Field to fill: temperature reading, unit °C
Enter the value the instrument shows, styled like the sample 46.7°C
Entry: 45°C
